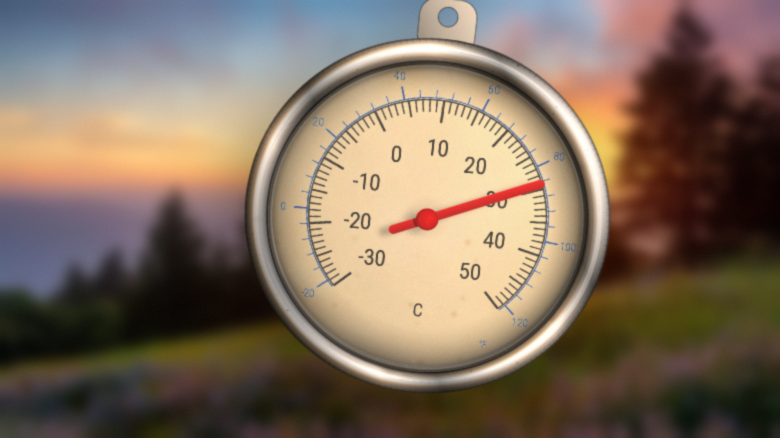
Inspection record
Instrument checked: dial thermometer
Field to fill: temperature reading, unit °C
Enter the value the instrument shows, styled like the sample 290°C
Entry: 29°C
